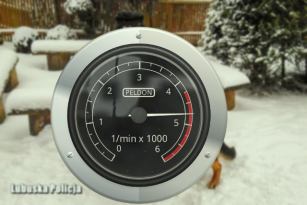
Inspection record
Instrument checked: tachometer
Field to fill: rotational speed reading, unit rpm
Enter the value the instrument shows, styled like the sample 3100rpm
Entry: 4750rpm
